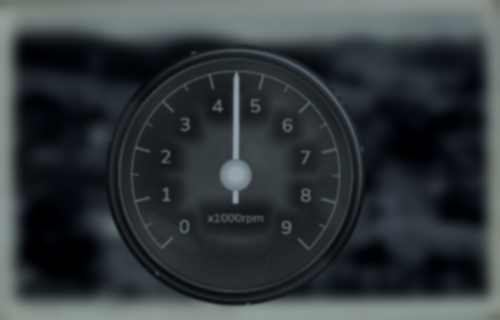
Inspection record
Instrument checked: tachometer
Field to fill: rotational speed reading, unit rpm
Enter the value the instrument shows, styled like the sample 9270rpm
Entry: 4500rpm
